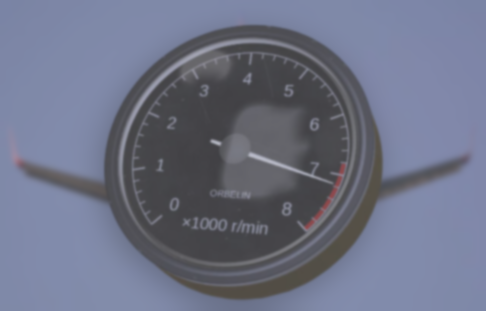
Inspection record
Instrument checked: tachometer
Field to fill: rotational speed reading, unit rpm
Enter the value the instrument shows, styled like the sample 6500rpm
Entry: 7200rpm
